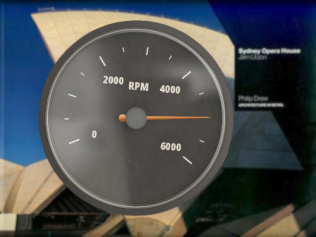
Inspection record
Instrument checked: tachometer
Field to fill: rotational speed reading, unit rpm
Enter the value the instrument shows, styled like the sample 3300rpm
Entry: 5000rpm
